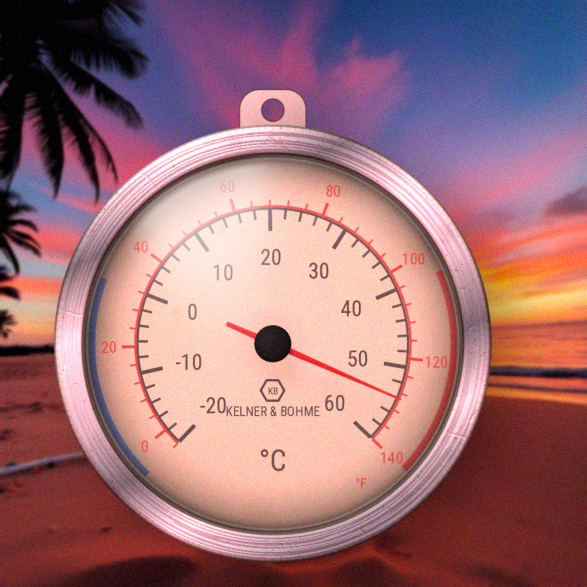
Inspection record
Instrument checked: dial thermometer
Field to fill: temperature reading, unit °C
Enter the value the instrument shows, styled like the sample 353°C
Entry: 54°C
